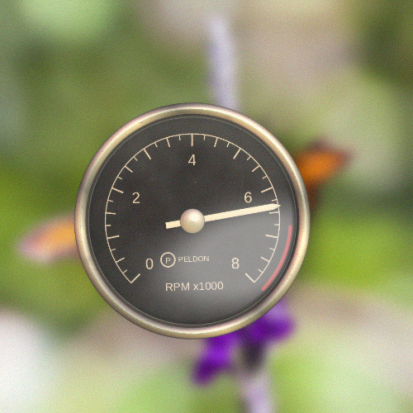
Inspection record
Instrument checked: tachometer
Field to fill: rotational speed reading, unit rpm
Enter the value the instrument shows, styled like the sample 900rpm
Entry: 6375rpm
